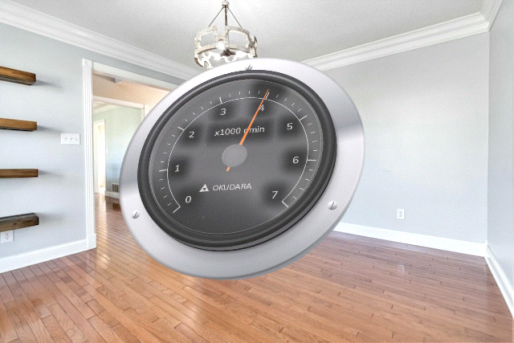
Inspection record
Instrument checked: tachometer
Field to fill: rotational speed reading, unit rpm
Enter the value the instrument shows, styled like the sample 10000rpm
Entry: 4000rpm
